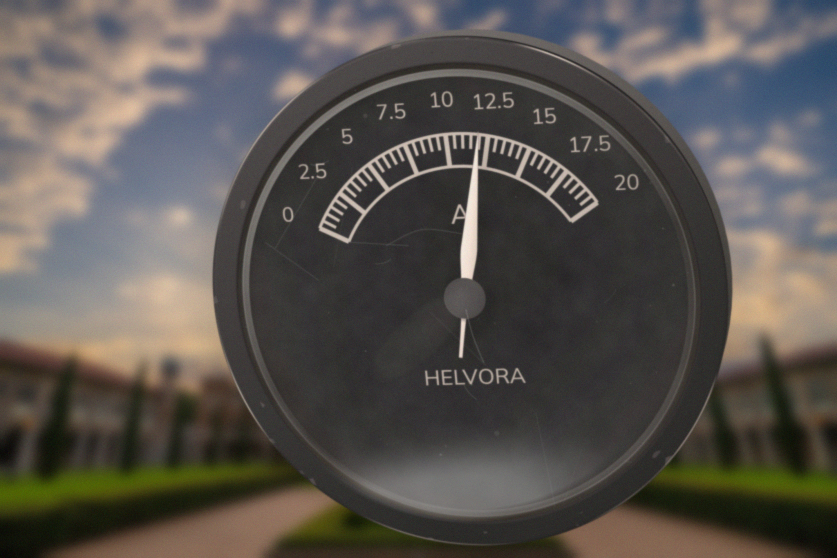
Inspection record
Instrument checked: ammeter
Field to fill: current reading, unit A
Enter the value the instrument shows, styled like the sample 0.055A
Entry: 12A
